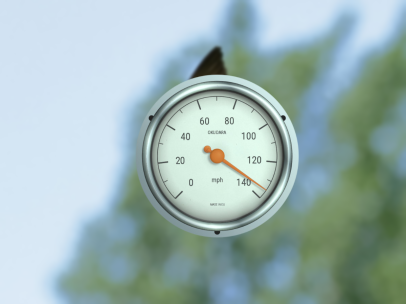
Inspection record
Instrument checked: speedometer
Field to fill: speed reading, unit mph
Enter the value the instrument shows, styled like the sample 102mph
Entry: 135mph
